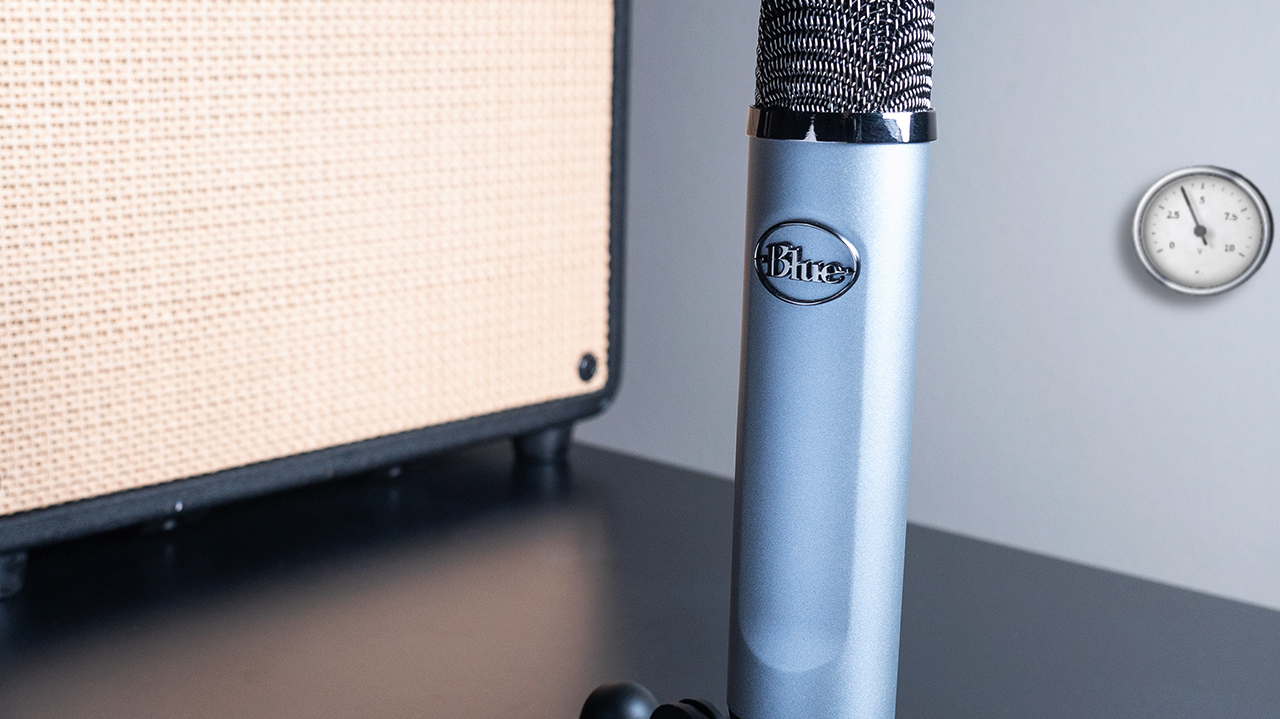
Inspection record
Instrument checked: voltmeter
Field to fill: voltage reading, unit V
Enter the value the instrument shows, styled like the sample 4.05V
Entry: 4V
